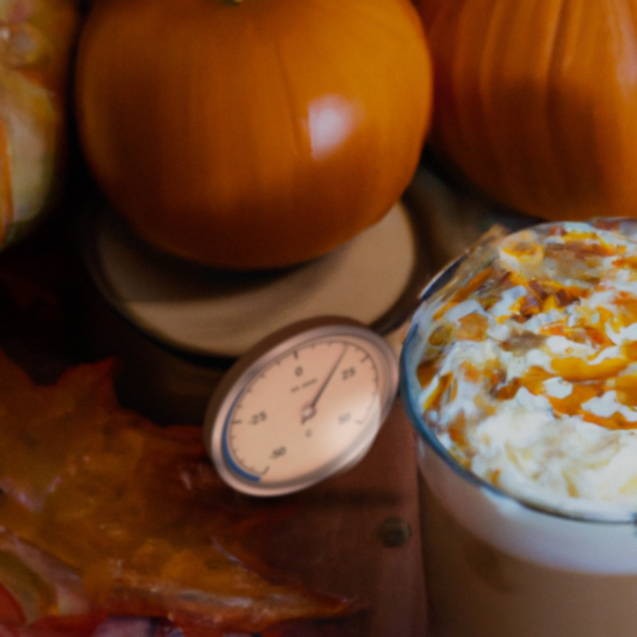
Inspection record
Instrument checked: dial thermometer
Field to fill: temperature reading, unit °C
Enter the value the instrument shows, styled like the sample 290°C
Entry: 15°C
